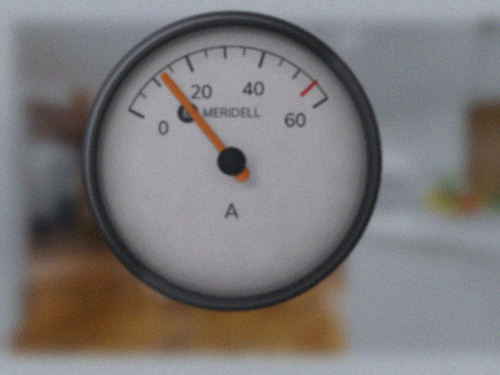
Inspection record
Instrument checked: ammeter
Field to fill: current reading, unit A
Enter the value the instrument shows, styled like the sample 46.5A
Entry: 12.5A
